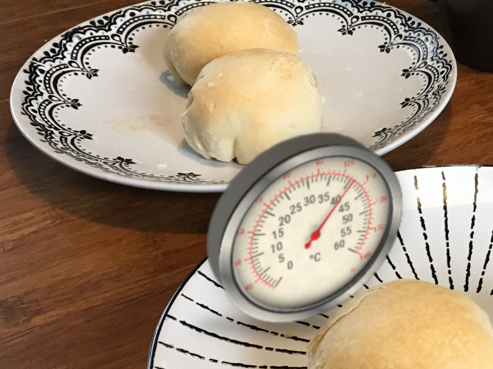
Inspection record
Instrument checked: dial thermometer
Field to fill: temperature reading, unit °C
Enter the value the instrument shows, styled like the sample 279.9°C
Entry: 40°C
